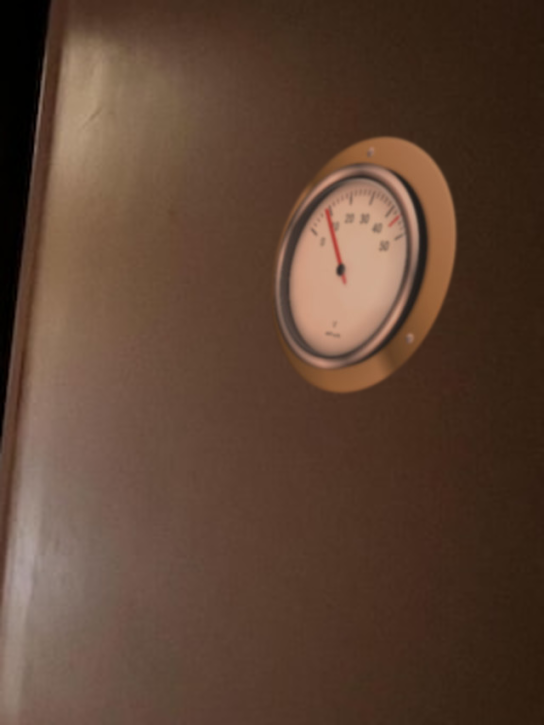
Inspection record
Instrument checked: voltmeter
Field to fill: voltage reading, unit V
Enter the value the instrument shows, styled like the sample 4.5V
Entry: 10V
